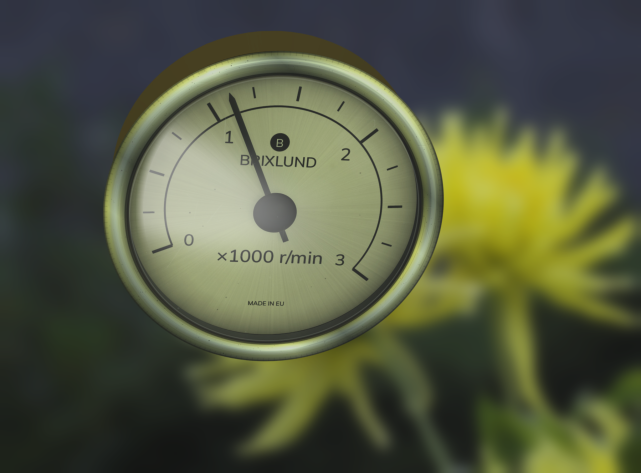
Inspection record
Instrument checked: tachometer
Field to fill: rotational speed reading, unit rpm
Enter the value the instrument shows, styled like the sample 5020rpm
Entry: 1125rpm
